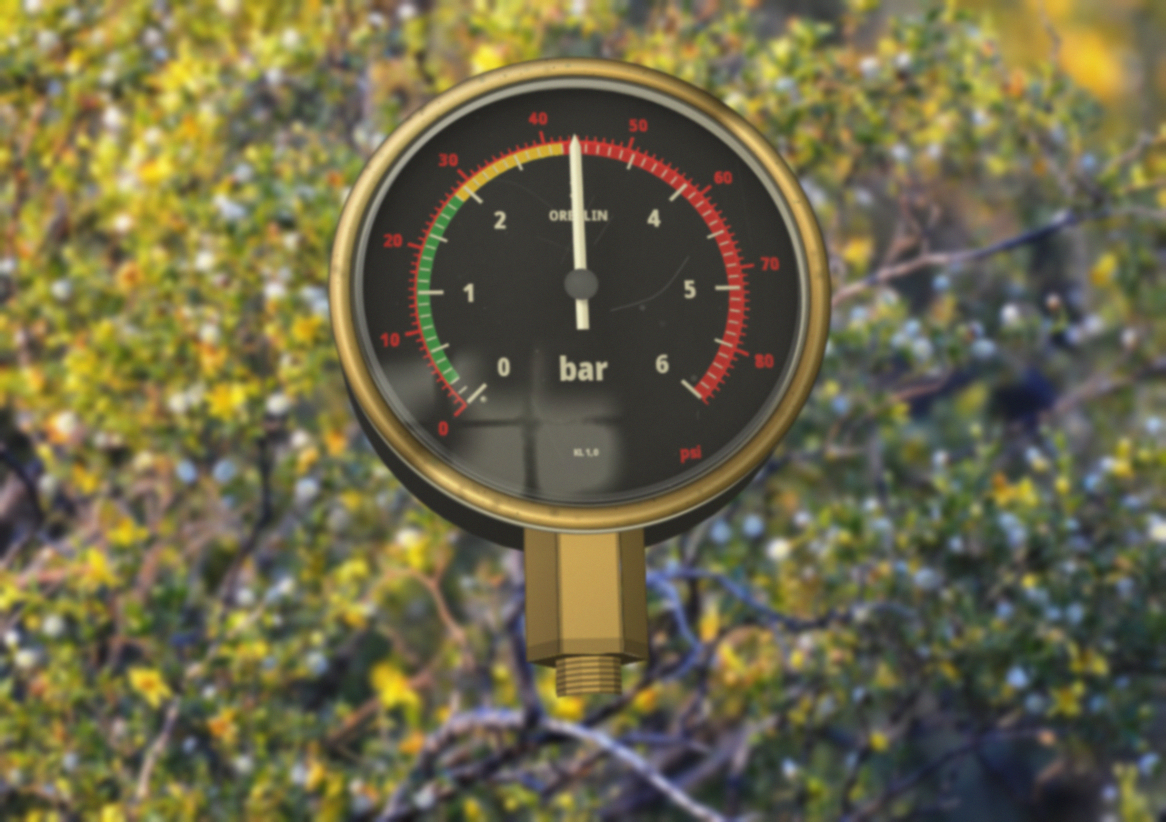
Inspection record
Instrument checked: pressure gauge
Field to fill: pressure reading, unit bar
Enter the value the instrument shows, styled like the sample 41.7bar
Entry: 3bar
